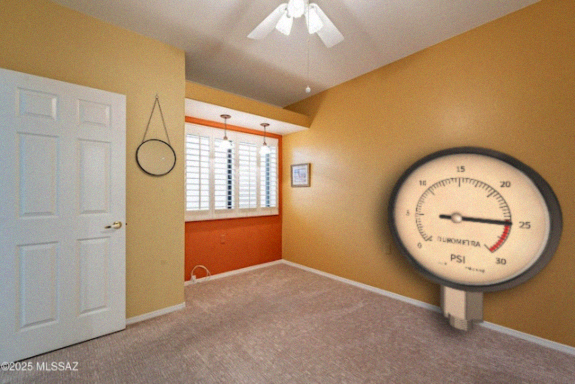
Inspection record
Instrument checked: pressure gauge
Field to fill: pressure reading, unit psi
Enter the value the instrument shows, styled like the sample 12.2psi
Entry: 25psi
